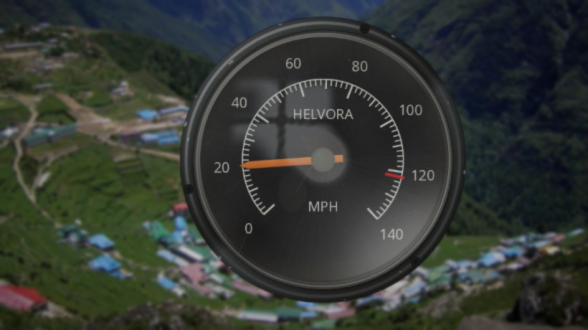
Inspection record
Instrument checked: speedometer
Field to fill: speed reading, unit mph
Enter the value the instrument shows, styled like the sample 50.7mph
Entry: 20mph
